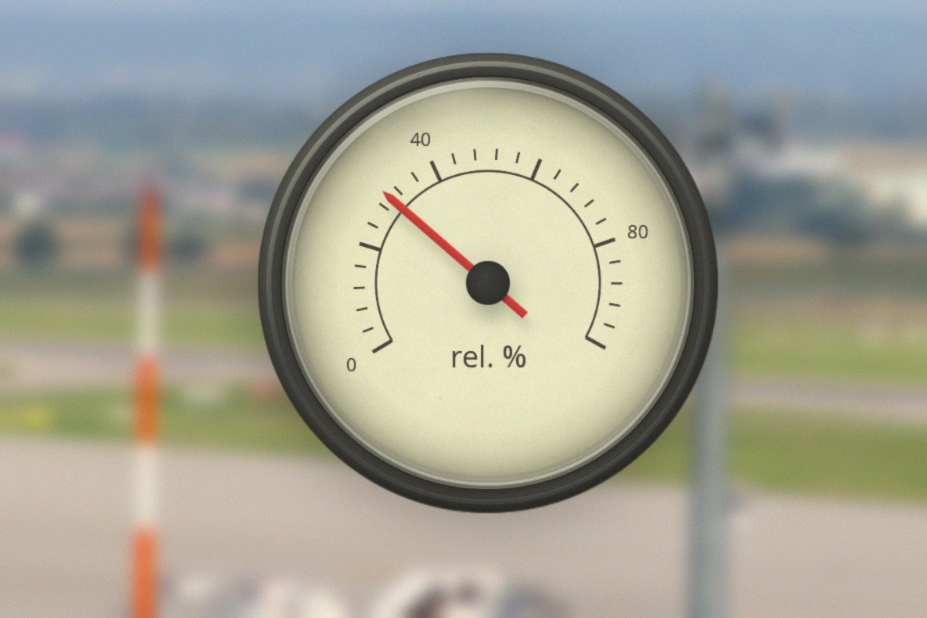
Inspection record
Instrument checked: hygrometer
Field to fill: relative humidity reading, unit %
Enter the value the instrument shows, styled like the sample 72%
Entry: 30%
